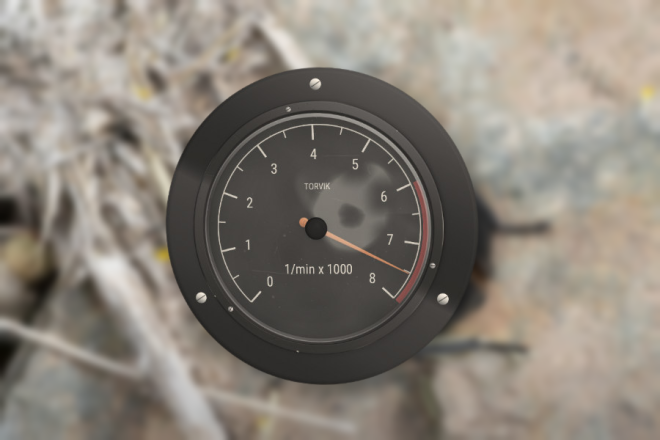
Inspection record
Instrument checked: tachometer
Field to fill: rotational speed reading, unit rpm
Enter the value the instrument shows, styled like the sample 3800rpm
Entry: 7500rpm
